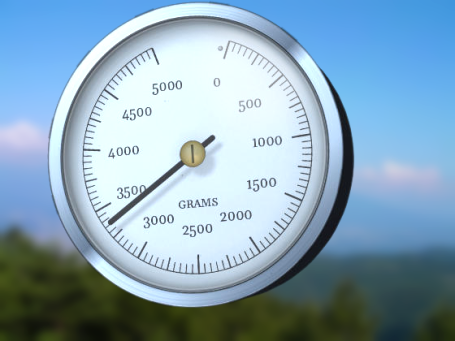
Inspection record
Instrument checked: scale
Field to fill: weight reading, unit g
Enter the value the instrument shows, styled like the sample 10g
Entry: 3350g
